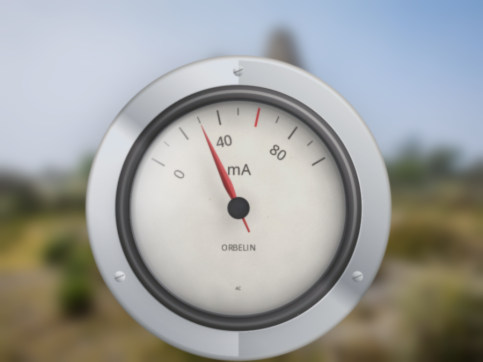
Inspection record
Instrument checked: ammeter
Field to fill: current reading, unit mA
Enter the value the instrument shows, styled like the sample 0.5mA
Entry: 30mA
